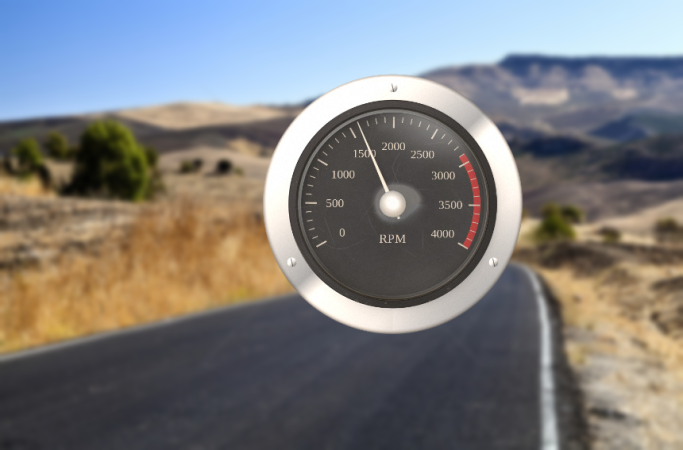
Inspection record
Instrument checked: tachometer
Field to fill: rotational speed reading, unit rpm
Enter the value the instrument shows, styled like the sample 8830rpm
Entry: 1600rpm
